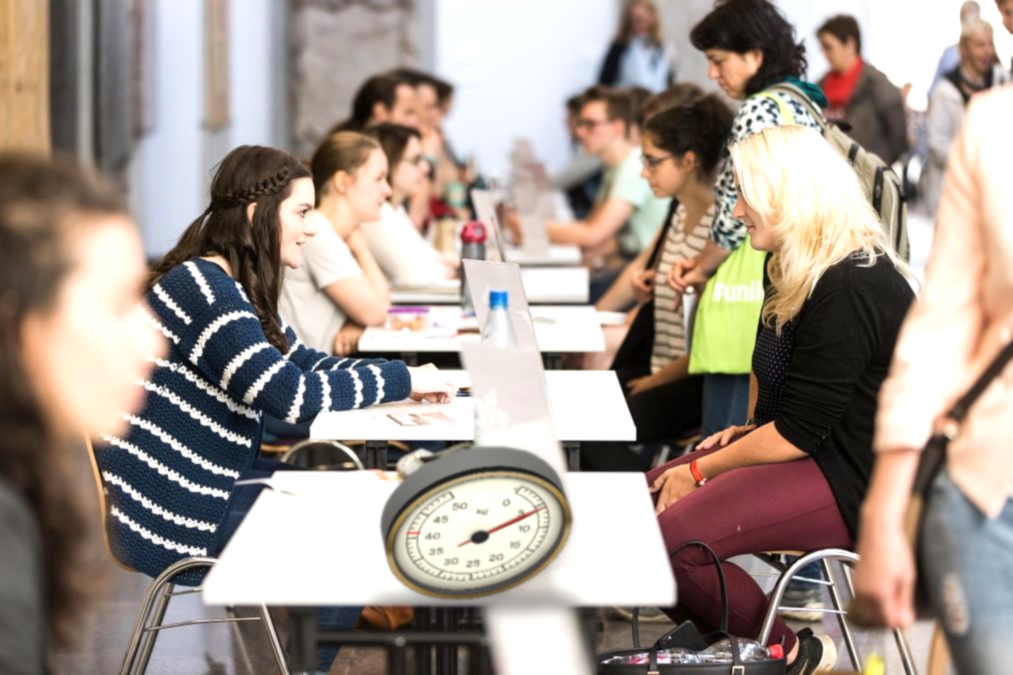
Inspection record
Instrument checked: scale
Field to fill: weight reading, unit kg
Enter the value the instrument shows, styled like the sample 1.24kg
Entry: 5kg
